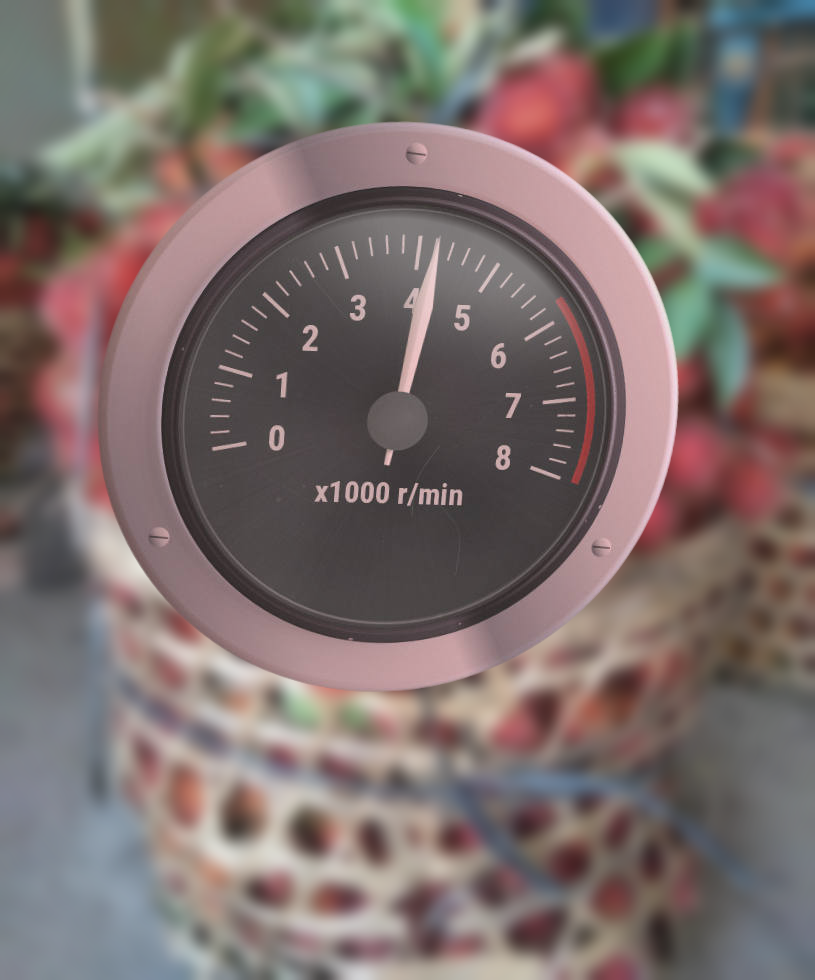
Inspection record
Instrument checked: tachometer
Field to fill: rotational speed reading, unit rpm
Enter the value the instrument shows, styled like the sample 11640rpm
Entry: 4200rpm
